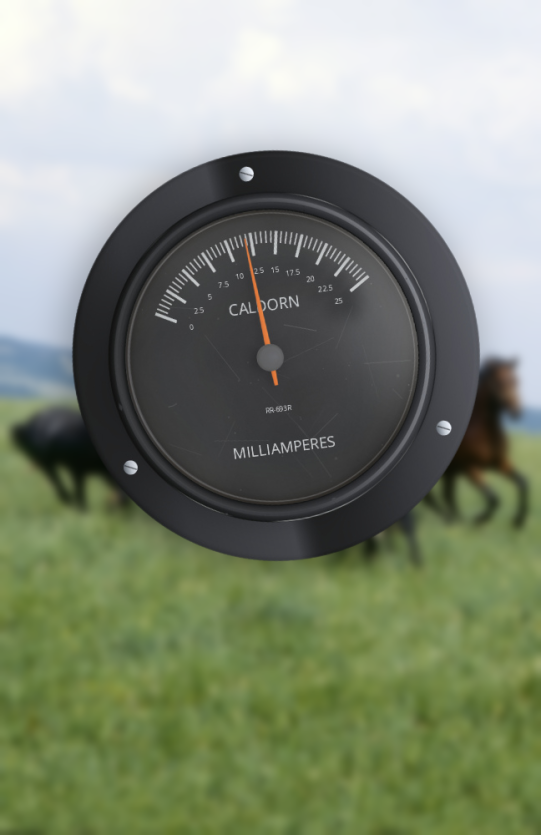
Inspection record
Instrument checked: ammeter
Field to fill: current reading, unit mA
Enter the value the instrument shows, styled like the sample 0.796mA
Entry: 12mA
